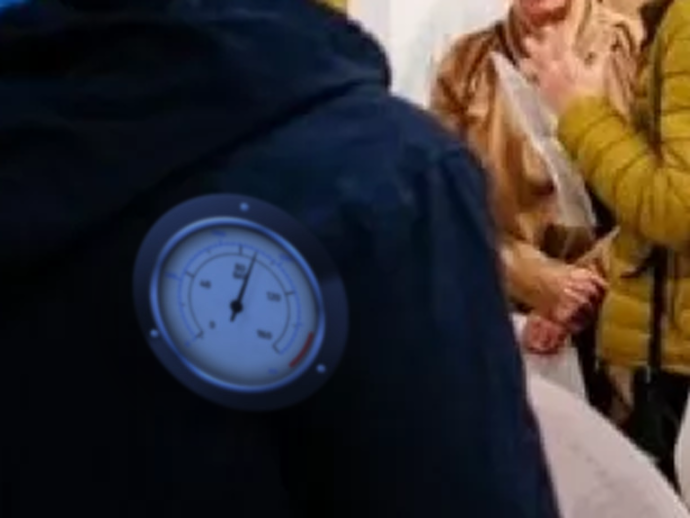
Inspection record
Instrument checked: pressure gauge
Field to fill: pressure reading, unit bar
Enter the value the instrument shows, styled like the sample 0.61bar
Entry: 90bar
